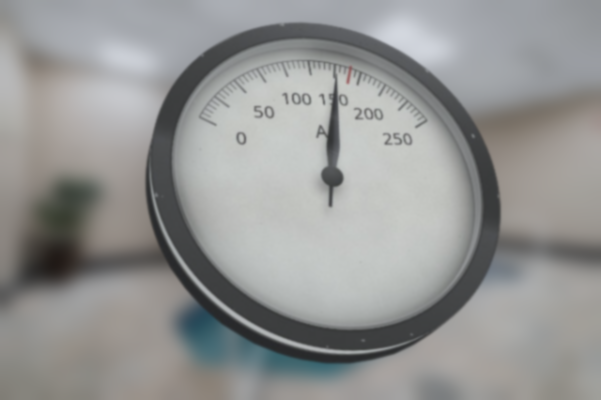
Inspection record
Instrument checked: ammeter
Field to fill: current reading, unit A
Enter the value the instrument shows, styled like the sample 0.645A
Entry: 150A
